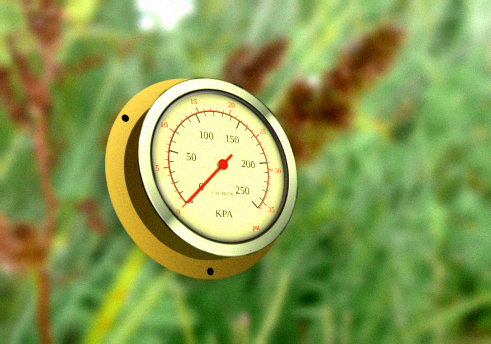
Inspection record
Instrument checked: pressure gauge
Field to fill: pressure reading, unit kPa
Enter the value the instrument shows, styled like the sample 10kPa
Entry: 0kPa
